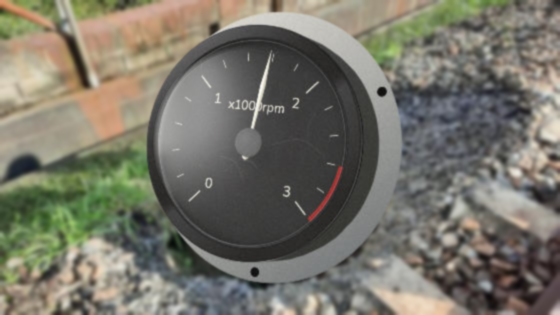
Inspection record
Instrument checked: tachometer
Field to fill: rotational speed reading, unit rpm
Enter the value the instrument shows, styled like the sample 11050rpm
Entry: 1600rpm
